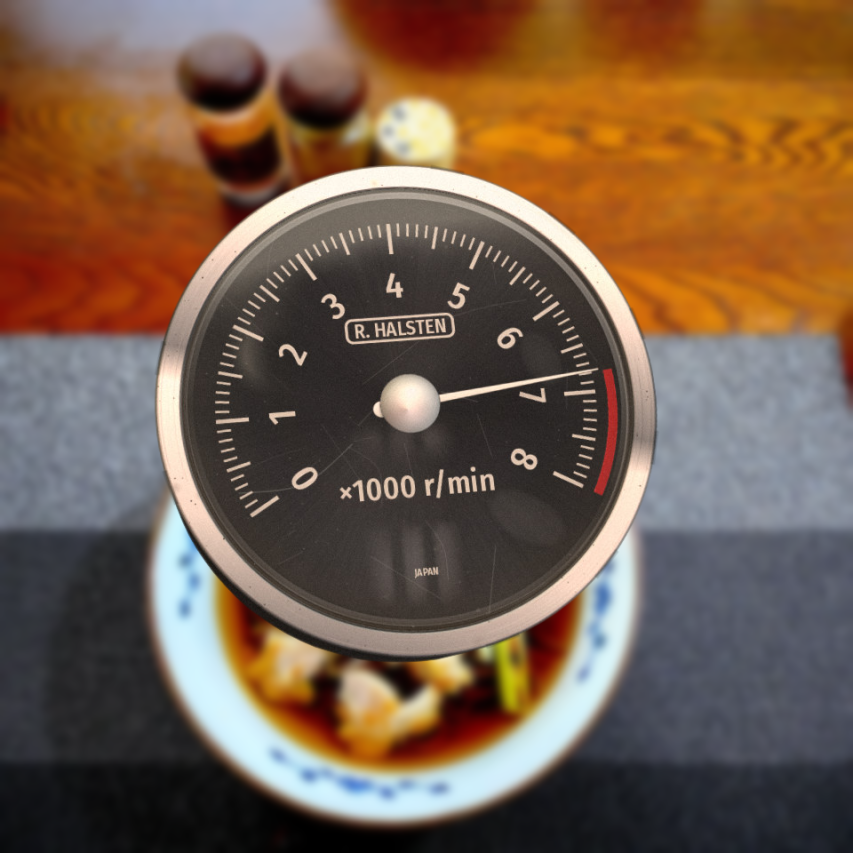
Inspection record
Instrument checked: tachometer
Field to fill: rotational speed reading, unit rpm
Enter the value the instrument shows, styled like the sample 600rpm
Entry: 6800rpm
